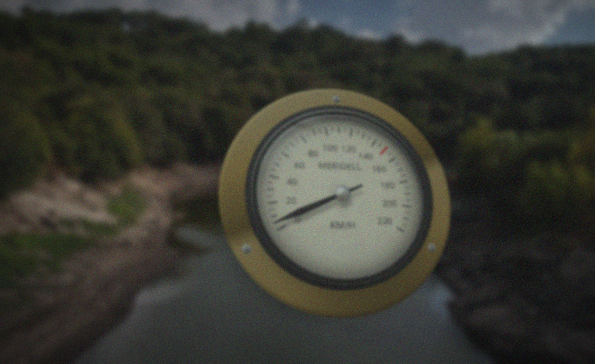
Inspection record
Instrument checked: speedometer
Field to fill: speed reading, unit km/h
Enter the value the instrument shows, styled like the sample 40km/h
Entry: 5km/h
